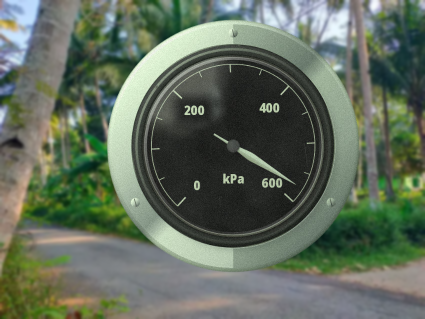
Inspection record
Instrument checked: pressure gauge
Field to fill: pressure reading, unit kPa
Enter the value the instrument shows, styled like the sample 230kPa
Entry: 575kPa
